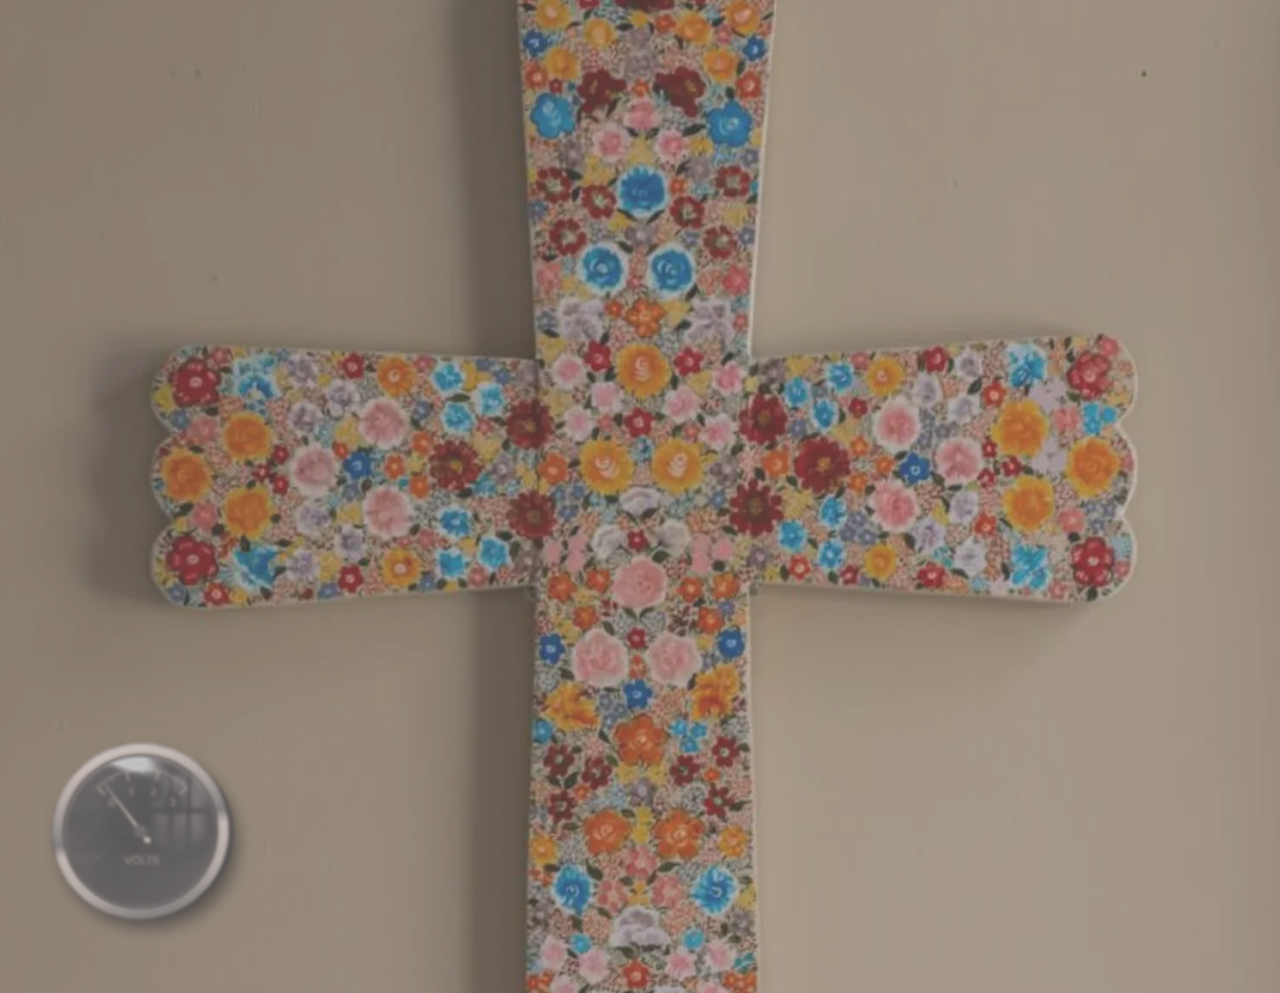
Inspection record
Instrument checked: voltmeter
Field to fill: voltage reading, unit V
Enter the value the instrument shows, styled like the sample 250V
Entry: 0.25V
